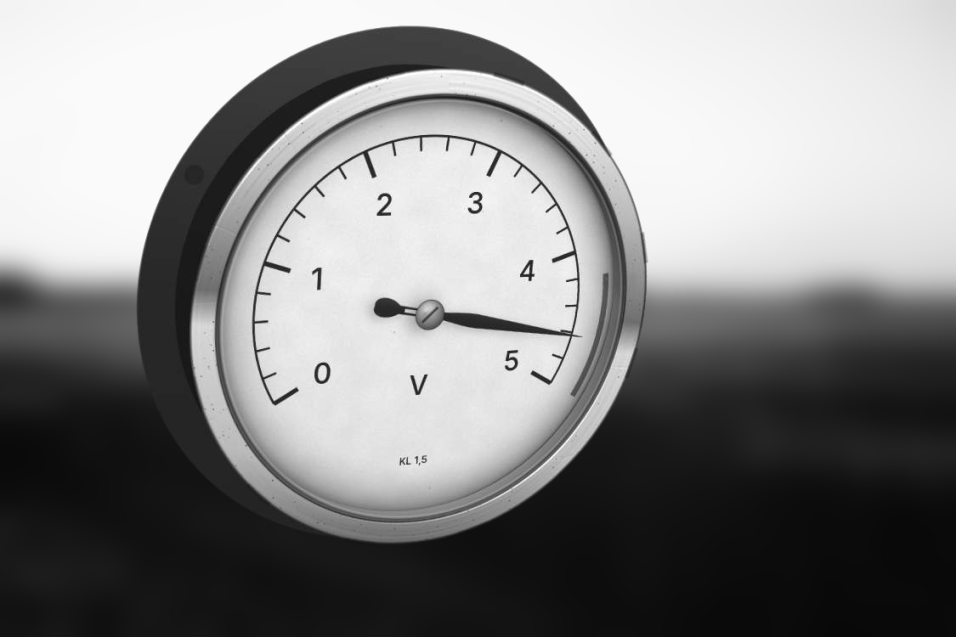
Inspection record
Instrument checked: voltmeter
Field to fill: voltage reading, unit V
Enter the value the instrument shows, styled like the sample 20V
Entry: 4.6V
